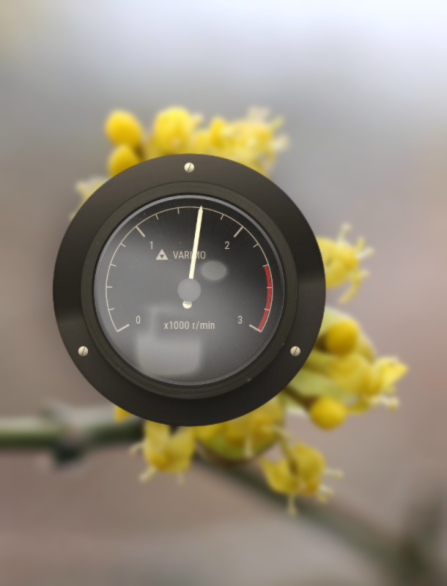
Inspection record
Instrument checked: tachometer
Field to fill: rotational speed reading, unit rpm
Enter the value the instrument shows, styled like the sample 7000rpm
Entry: 1600rpm
